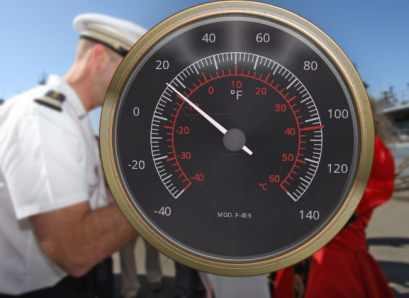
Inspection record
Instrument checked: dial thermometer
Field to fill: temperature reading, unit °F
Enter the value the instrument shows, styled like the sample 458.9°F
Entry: 16°F
